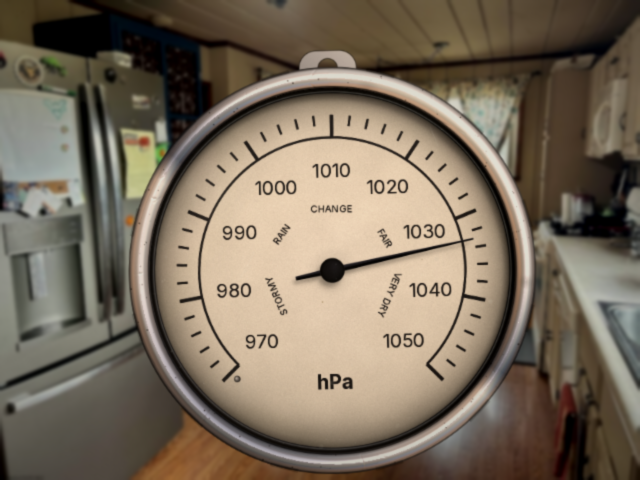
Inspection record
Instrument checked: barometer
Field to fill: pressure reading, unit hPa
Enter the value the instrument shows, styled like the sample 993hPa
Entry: 1033hPa
